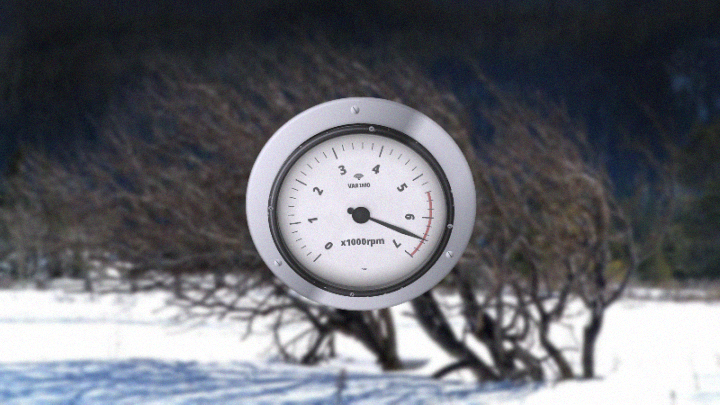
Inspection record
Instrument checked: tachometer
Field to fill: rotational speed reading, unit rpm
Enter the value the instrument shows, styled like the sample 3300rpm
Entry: 6500rpm
